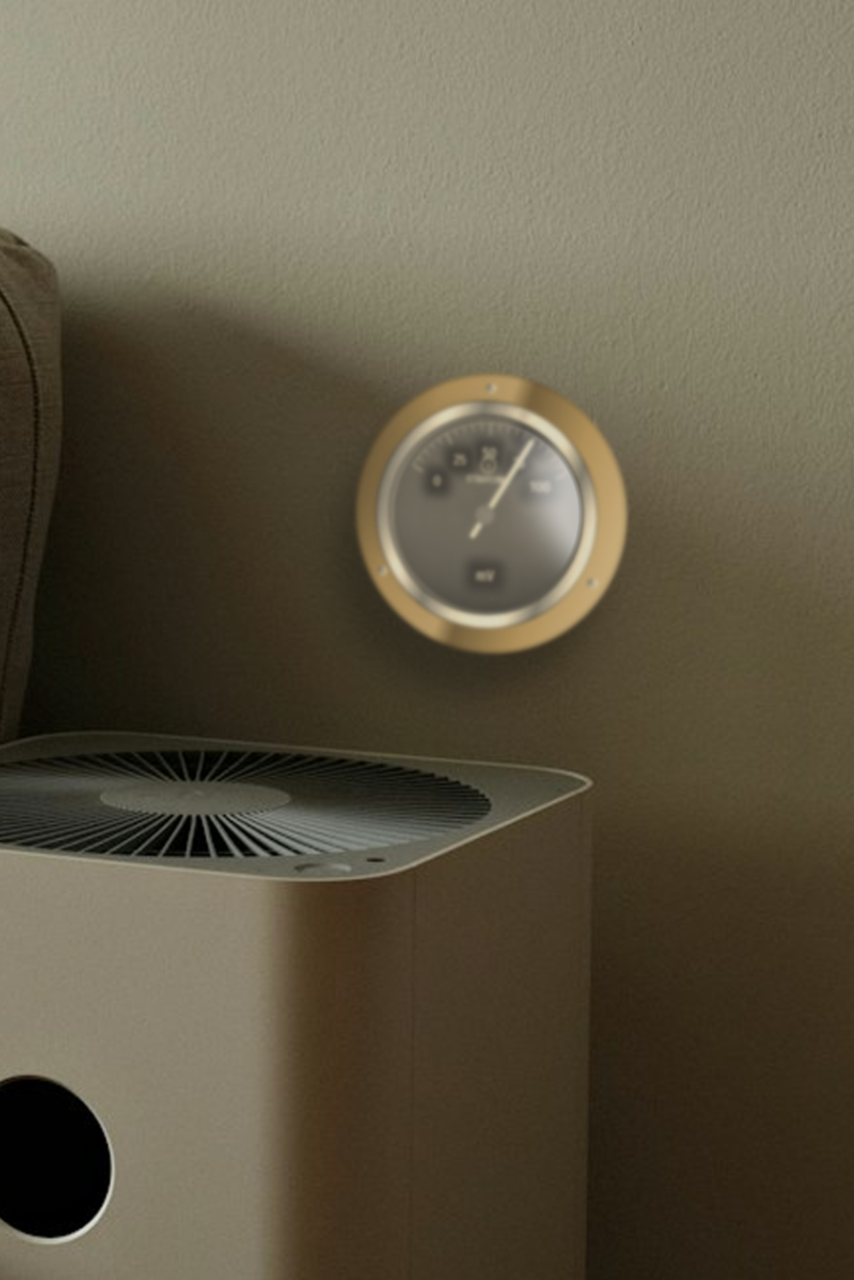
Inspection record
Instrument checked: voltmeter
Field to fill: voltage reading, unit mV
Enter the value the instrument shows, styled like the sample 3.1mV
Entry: 75mV
